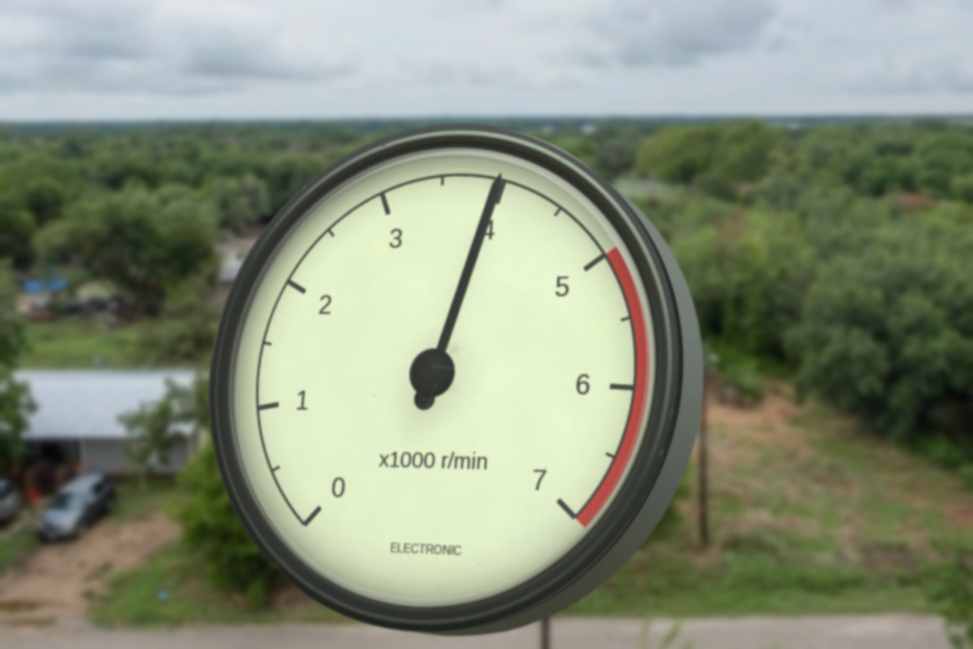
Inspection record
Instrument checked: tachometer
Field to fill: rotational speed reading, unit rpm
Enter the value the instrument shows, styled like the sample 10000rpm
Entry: 4000rpm
